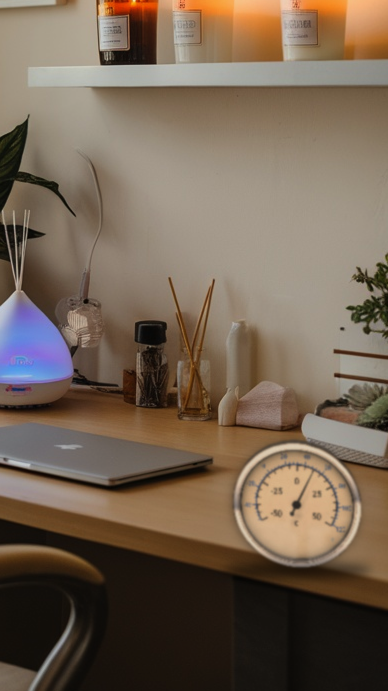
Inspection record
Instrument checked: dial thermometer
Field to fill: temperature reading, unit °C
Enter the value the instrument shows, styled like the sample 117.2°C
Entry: 10°C
